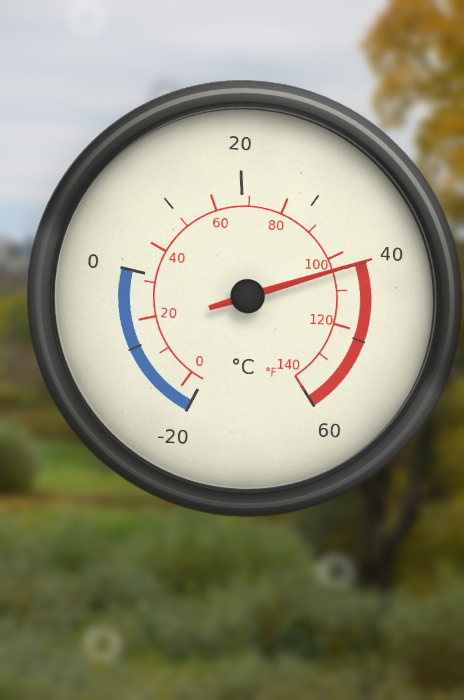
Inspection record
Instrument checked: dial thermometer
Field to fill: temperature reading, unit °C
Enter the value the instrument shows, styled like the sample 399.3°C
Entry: 40°C
